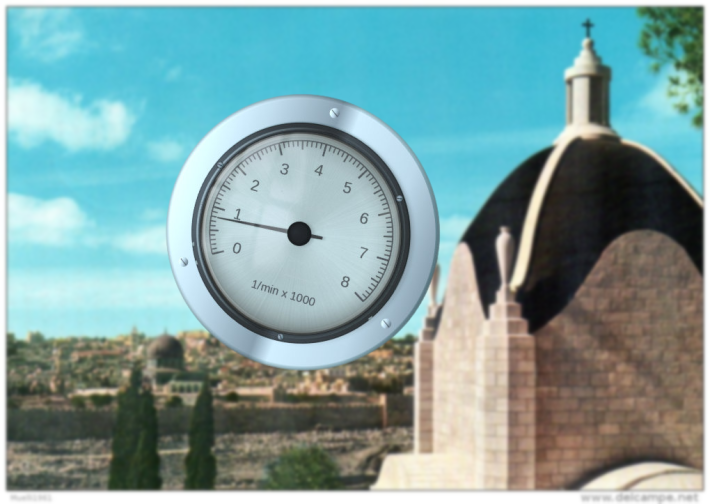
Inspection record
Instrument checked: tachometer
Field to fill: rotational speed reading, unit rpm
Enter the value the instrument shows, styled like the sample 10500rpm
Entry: 800rpm
